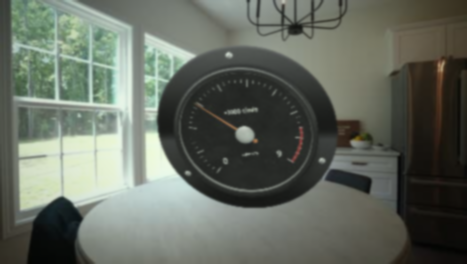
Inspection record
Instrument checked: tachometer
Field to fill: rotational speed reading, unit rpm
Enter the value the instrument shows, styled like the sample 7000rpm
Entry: 3000rpm
